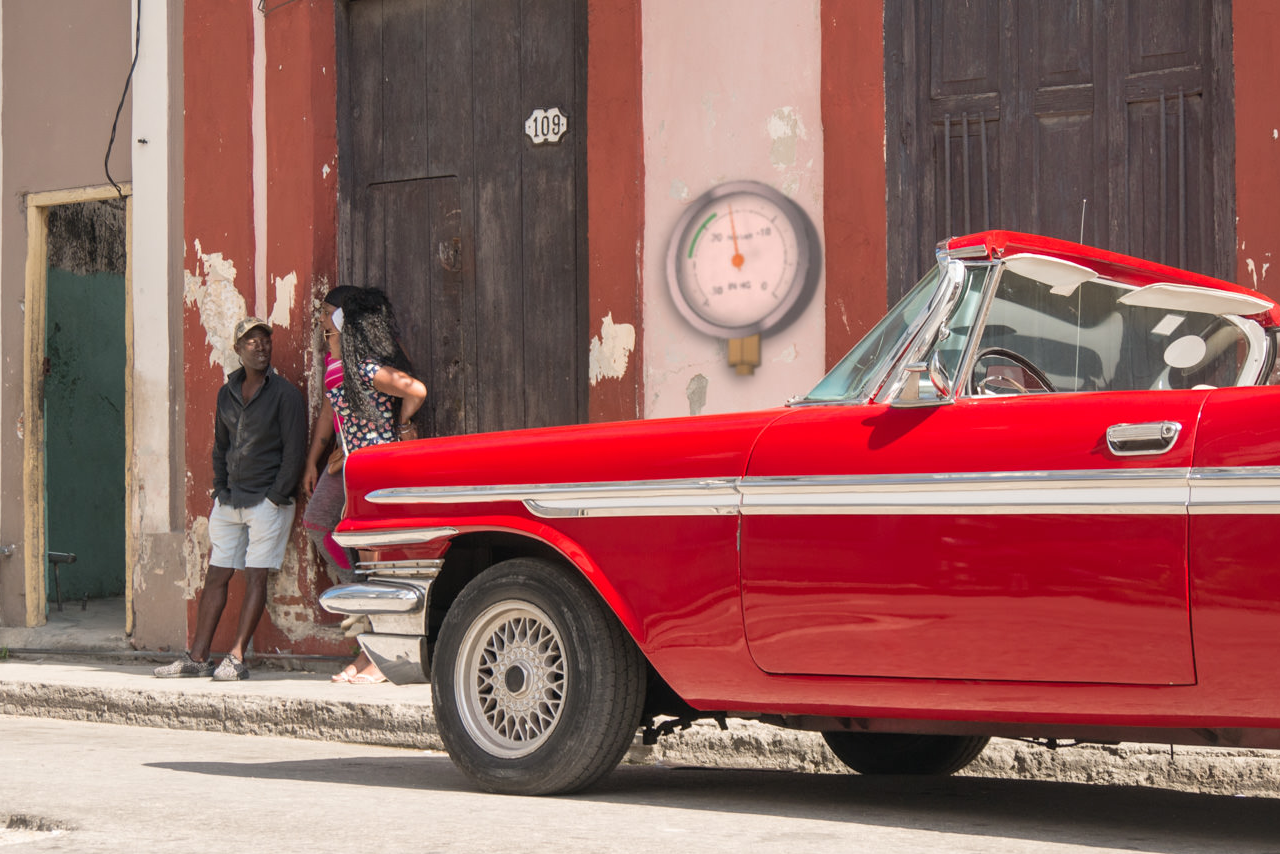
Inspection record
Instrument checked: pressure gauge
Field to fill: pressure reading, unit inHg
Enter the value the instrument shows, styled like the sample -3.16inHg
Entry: -16inHg
